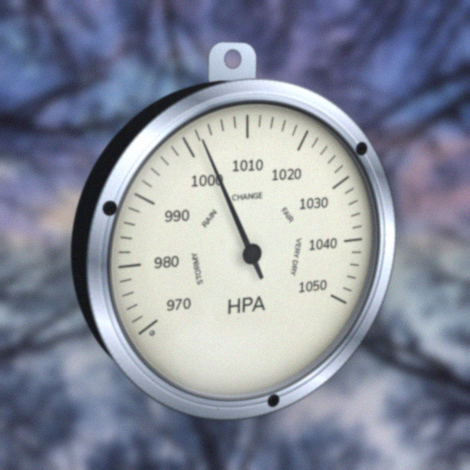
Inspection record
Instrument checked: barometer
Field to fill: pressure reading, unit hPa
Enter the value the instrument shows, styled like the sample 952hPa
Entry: 1002hPa
